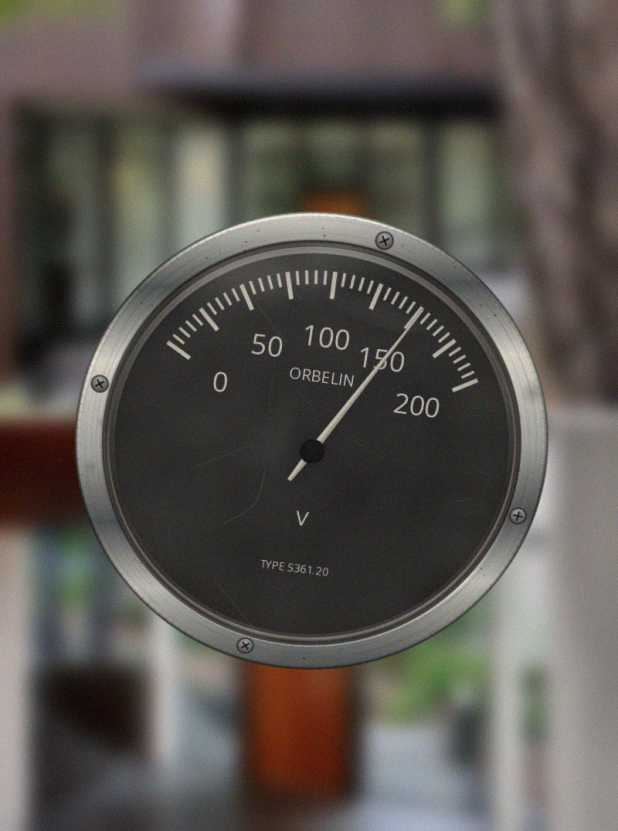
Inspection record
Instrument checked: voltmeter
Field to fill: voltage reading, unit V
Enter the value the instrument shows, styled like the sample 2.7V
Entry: 150V
